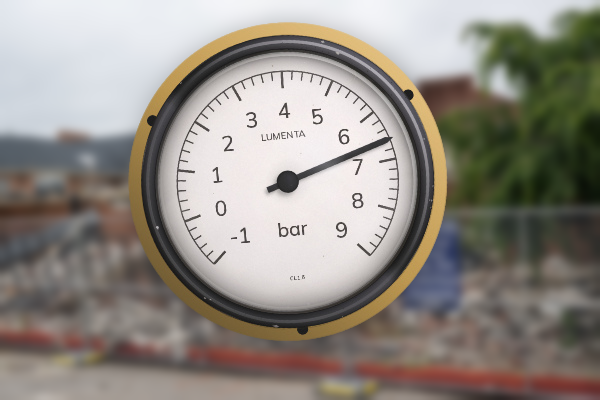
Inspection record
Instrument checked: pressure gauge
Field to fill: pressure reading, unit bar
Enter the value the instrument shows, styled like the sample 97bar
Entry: 6.6bar
